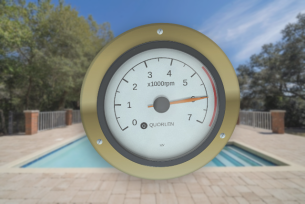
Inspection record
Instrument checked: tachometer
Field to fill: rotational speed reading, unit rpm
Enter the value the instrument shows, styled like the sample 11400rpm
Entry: 6000rpm
